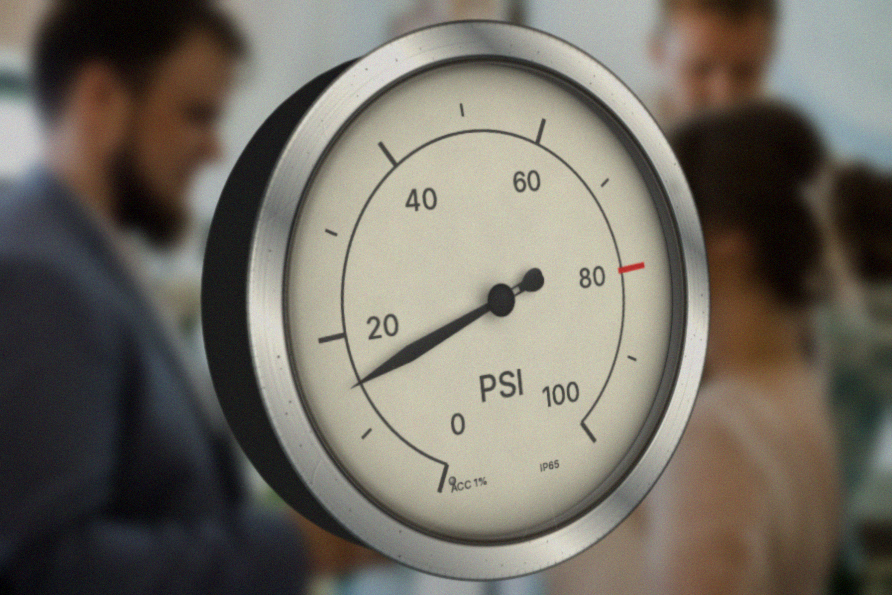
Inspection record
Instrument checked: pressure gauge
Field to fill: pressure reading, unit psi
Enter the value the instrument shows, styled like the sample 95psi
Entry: 15psi
